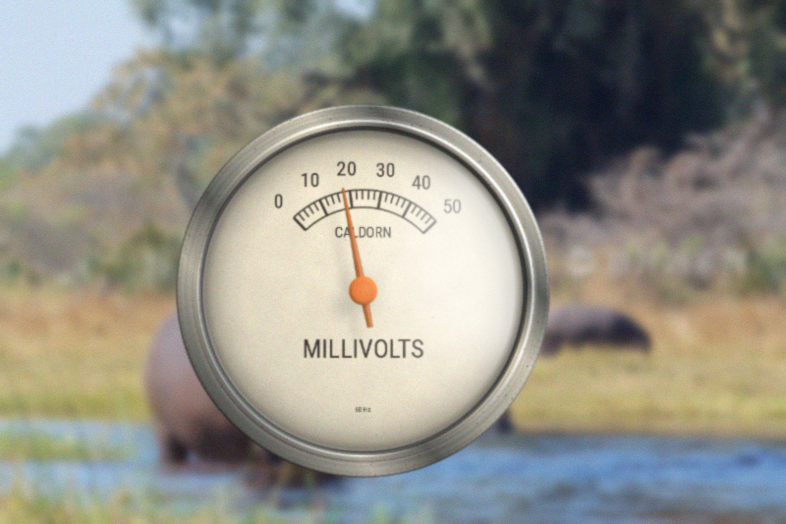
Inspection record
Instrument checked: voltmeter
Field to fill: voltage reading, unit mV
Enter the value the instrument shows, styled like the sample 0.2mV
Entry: 18mV
